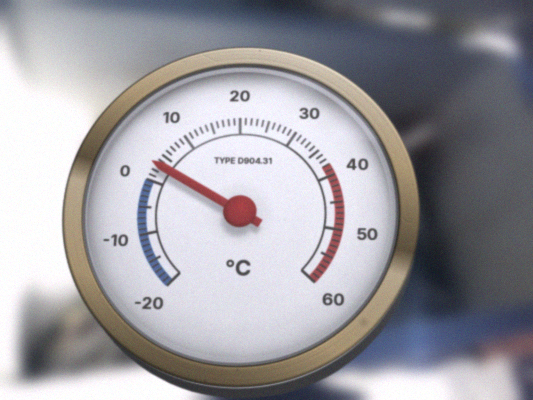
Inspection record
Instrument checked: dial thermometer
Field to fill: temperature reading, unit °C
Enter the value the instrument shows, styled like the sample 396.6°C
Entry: 3°C
